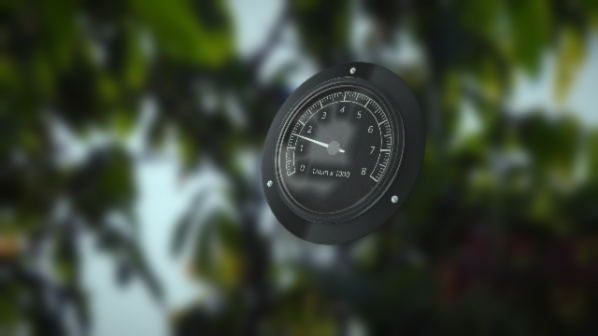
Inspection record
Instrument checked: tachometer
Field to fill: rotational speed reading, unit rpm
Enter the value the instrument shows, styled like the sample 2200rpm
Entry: 1500rpm
